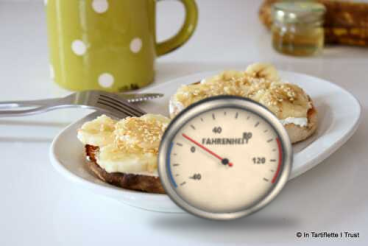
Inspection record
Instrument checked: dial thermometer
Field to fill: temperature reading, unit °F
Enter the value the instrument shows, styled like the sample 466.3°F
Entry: 10°F
